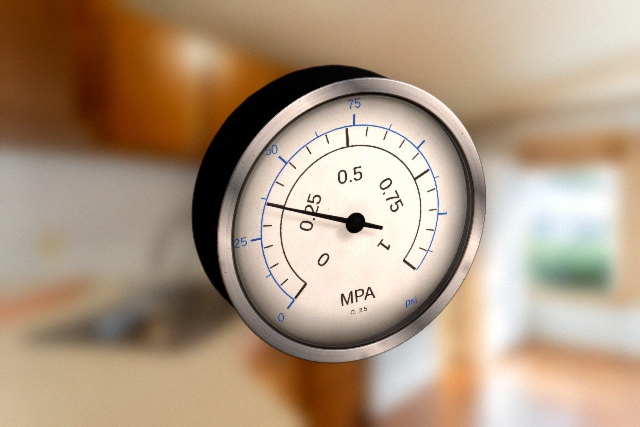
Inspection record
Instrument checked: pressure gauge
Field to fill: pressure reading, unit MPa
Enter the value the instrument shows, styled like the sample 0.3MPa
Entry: 0.25MPa
